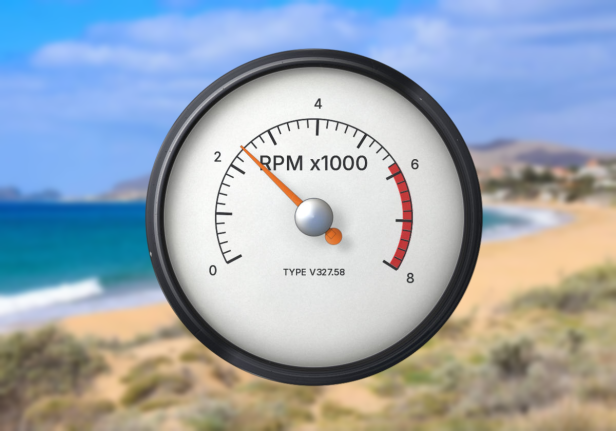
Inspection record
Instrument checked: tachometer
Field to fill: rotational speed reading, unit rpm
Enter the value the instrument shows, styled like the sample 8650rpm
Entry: 2400rpm
